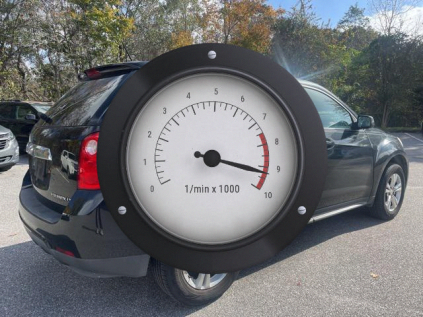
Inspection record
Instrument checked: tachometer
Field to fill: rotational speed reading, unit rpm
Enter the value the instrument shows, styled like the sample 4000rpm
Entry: 9250rpm
